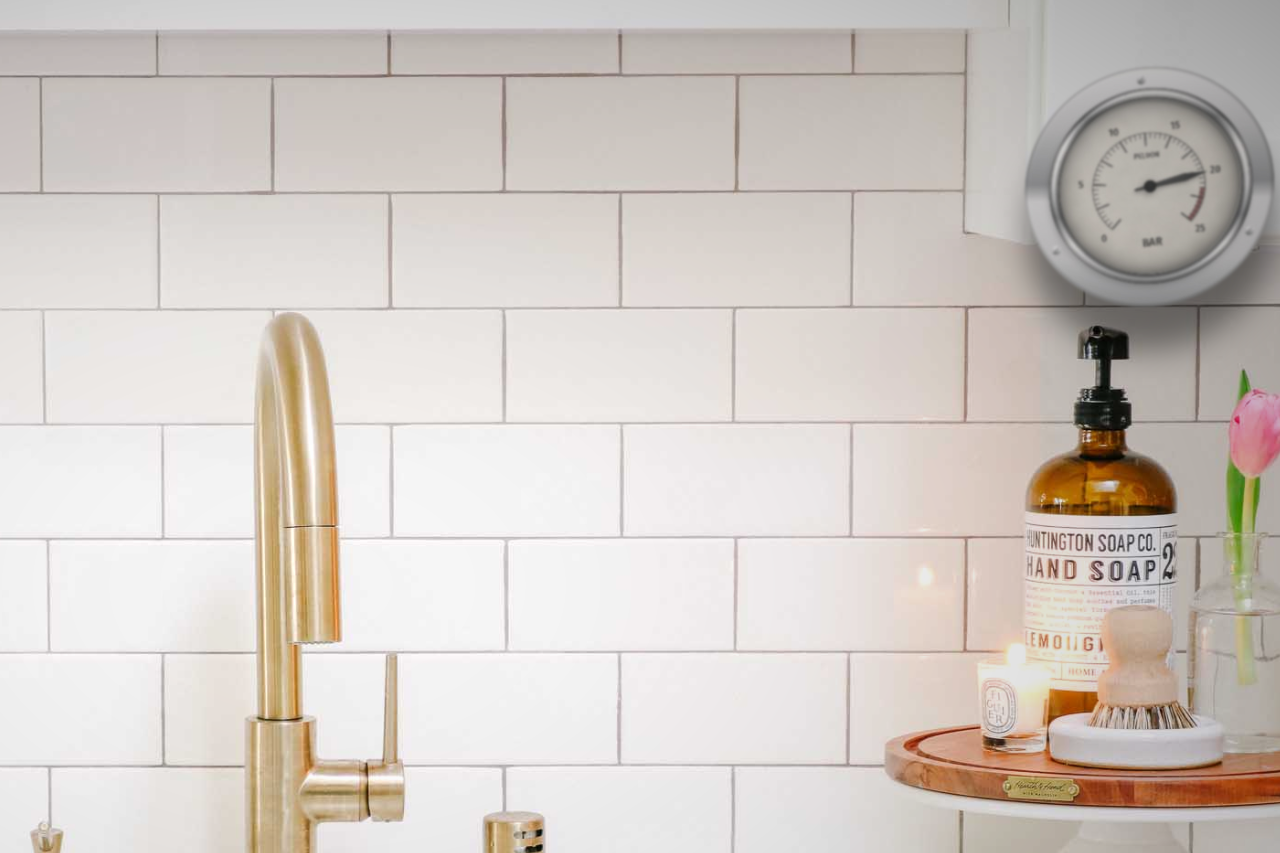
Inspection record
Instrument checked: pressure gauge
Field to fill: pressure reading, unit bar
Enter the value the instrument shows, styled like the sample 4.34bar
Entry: 20bar
